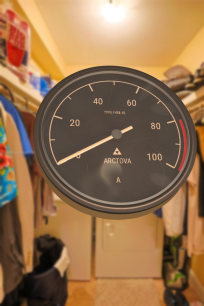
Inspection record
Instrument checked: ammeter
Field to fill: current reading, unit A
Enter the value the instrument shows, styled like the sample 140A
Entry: 0A
